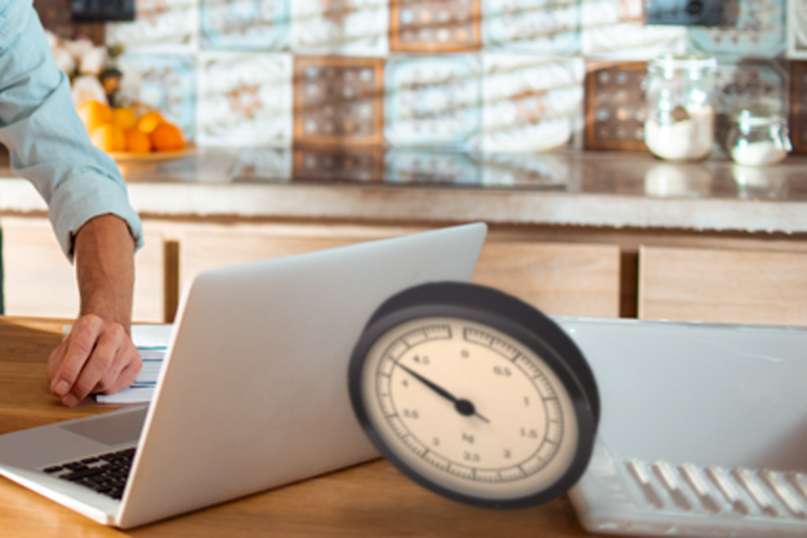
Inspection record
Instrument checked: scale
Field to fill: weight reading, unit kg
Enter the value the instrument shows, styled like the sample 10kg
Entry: 4.25kg
